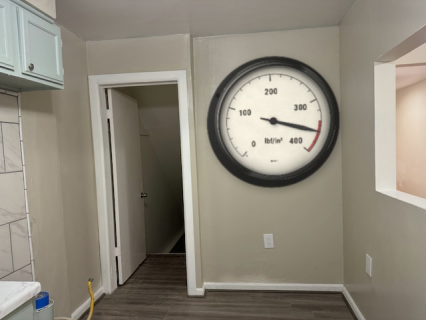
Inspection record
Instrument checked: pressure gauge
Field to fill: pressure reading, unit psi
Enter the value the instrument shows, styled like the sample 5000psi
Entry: 360psi
